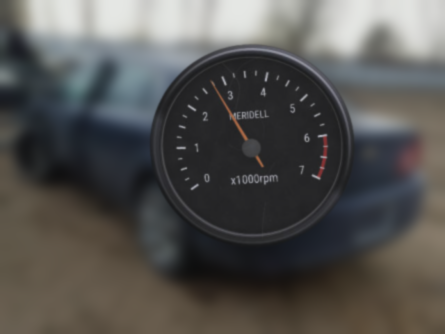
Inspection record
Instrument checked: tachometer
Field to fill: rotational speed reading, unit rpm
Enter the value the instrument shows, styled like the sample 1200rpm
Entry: 2750rpm
